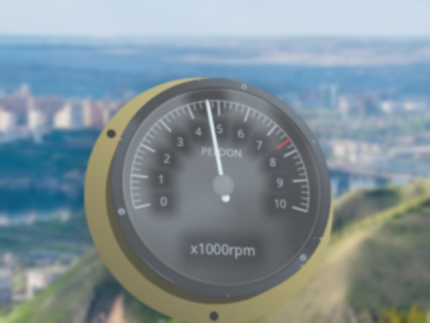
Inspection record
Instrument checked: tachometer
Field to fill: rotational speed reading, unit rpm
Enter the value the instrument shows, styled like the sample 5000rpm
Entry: 4600rpm
